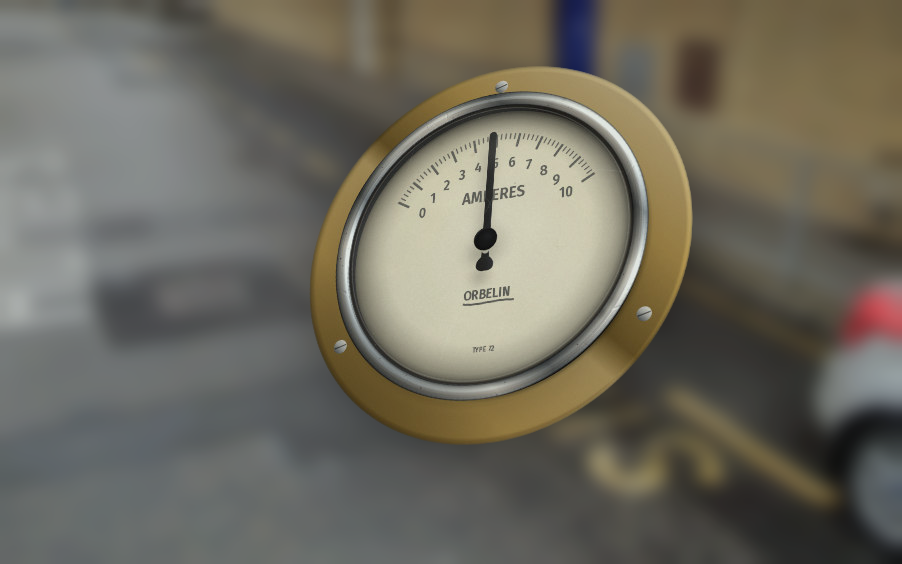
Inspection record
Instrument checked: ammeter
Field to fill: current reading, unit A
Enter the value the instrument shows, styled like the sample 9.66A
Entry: 5A
